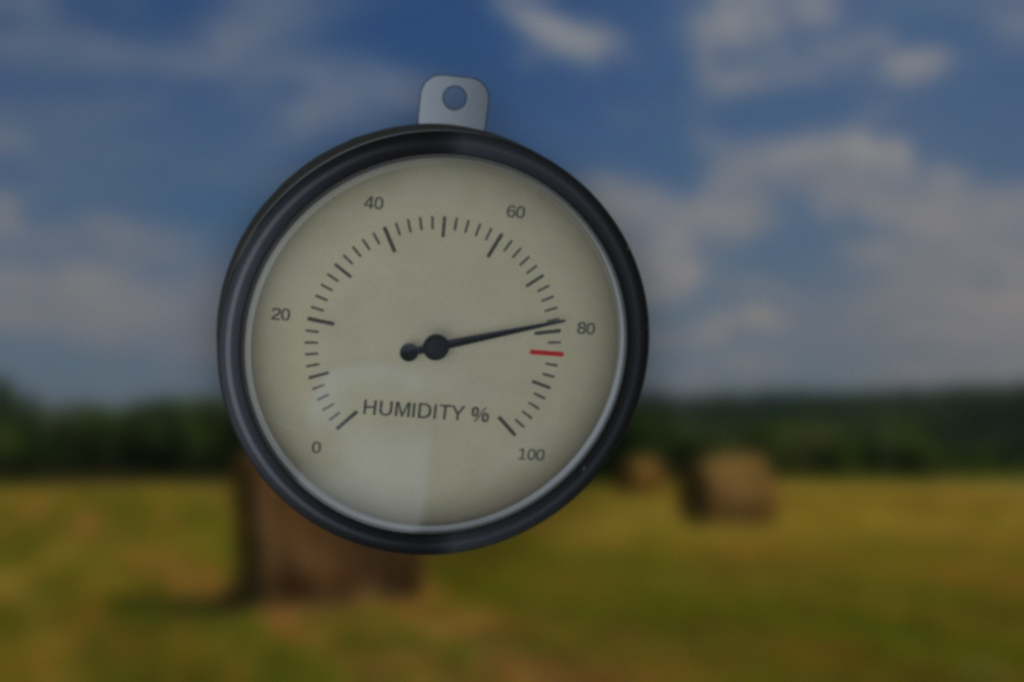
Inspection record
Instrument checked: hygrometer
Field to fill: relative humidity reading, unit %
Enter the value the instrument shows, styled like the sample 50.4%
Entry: 78%
